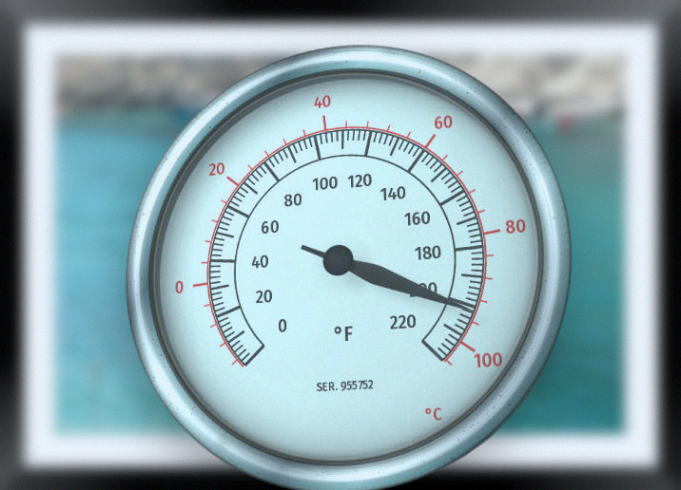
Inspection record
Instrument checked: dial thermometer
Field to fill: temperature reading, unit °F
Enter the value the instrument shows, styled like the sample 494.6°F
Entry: 202°F
